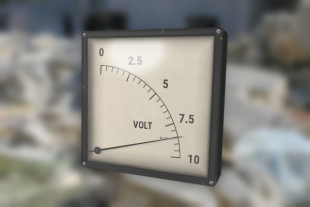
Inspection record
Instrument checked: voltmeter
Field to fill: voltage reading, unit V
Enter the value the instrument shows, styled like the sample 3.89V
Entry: 8.5V
